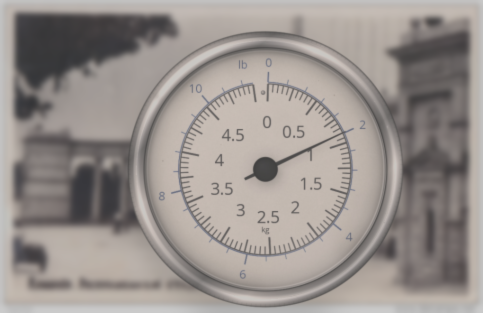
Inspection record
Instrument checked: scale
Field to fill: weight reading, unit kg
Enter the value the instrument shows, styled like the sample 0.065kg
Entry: 0.9kg
